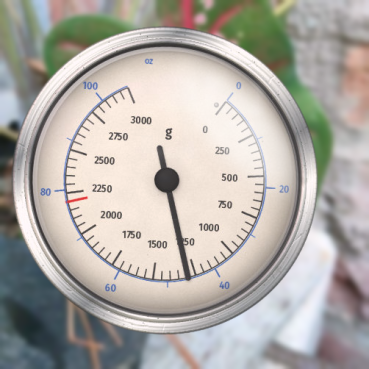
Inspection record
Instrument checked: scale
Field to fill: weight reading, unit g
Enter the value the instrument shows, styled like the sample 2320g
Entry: 1300g
